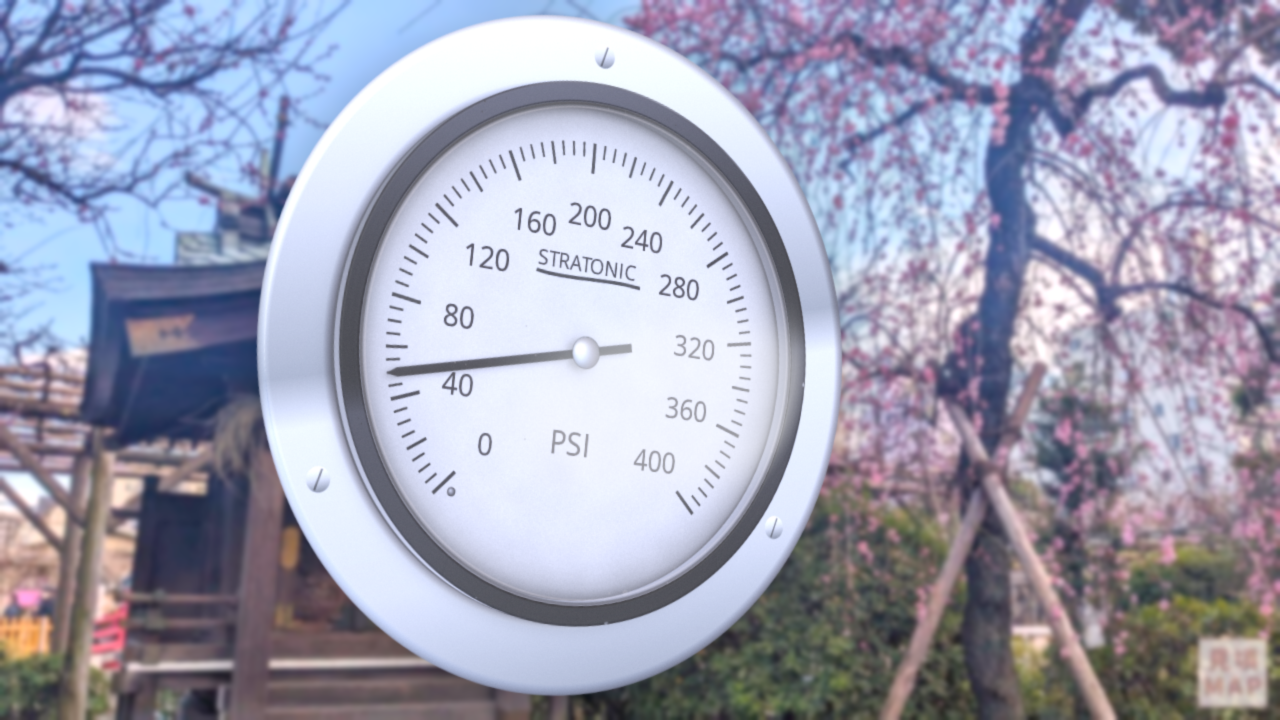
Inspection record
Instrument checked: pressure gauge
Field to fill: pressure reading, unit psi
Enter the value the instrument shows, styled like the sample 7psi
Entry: 50psi
